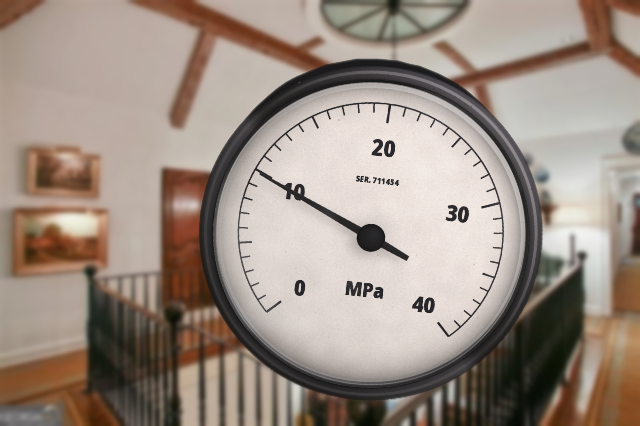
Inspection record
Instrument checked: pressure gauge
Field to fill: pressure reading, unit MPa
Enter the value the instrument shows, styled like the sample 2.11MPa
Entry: 10MPa
